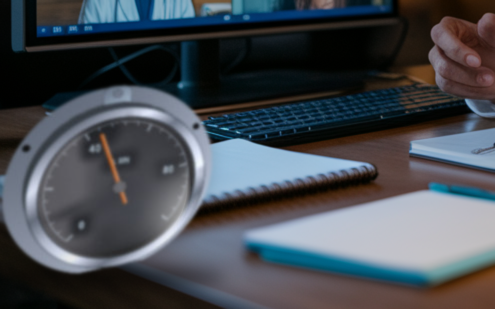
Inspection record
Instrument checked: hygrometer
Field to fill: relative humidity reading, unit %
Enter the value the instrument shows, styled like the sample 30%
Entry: 44%
